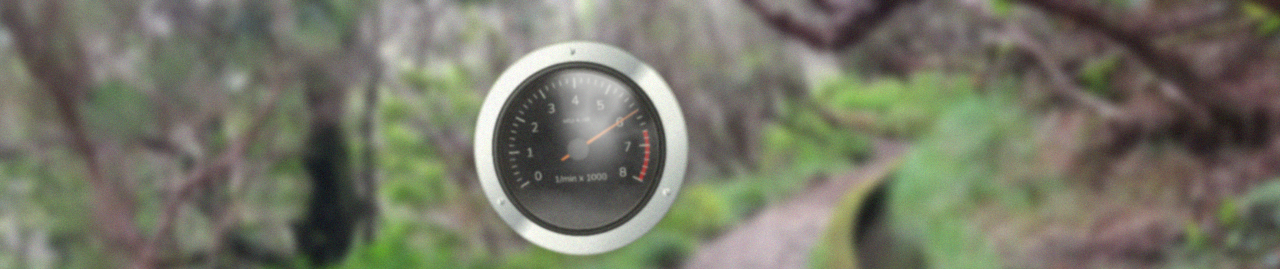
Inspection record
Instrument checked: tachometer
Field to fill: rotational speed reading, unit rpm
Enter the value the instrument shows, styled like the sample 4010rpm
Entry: 6000rpm
